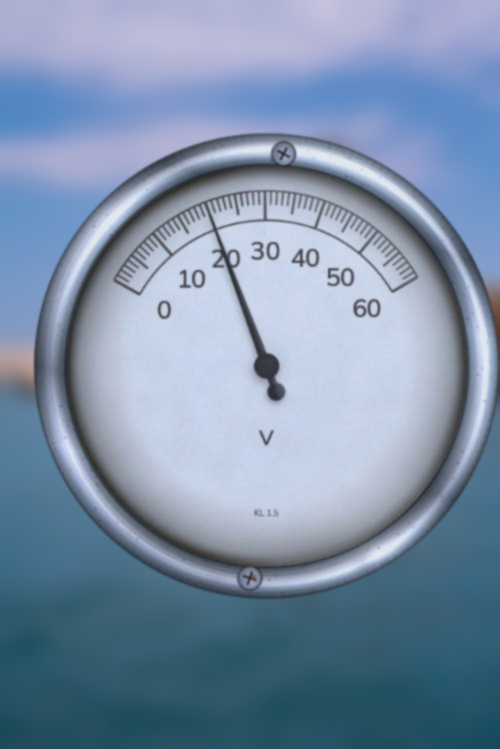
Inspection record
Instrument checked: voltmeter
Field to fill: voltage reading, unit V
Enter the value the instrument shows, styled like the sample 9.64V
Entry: 20V
